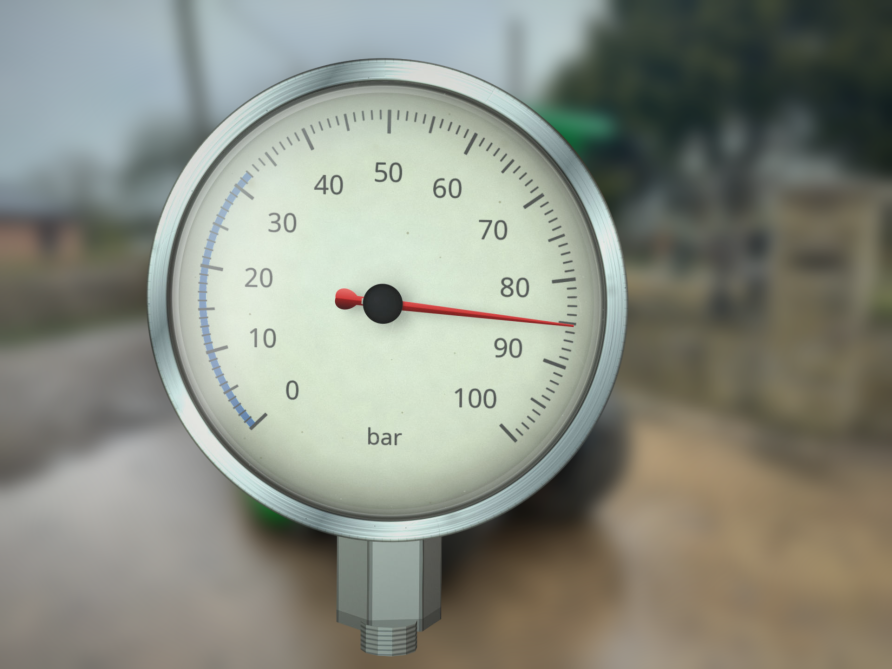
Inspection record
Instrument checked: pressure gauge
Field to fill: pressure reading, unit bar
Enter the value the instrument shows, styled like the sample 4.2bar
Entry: 85bar
